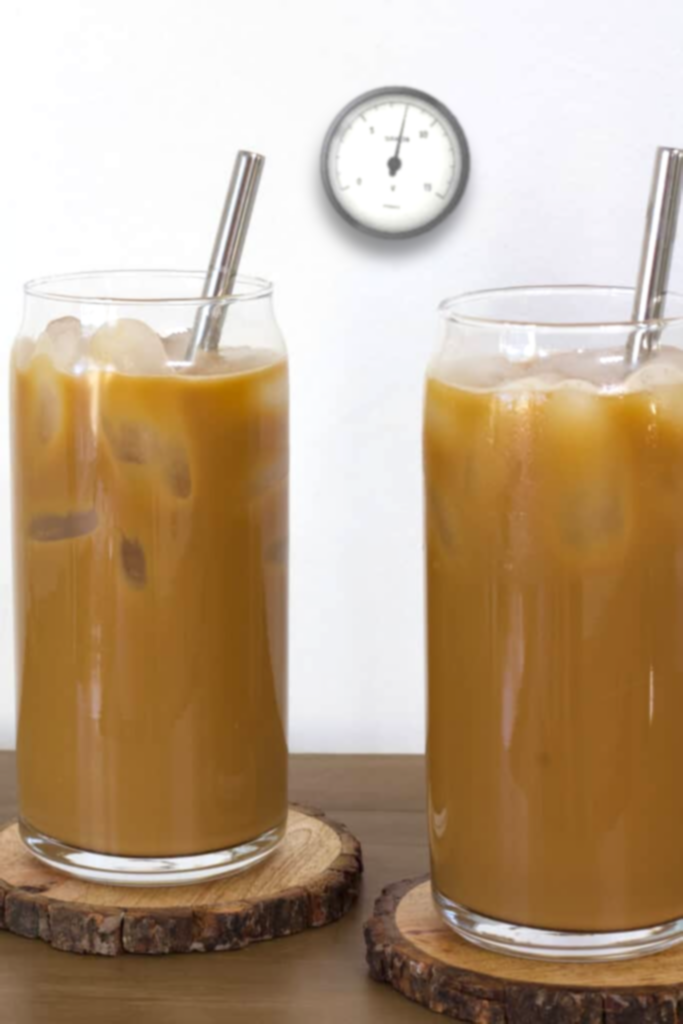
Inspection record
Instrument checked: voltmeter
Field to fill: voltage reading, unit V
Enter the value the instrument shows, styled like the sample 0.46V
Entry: 8V
